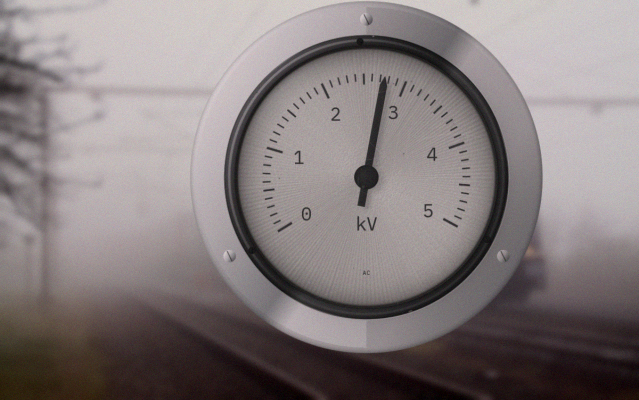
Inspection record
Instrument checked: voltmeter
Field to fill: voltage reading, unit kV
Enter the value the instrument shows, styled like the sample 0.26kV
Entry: 2.75kV
